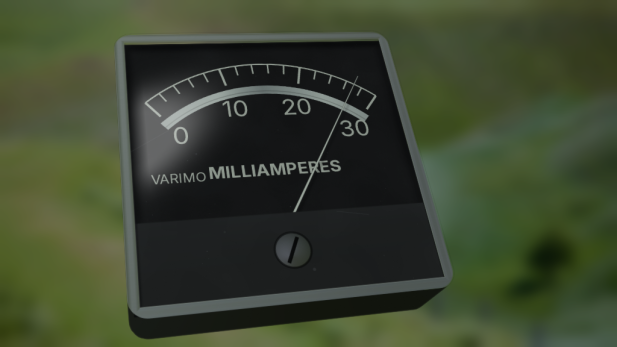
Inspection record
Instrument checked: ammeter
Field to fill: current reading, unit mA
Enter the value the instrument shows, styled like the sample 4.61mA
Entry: 27mA
